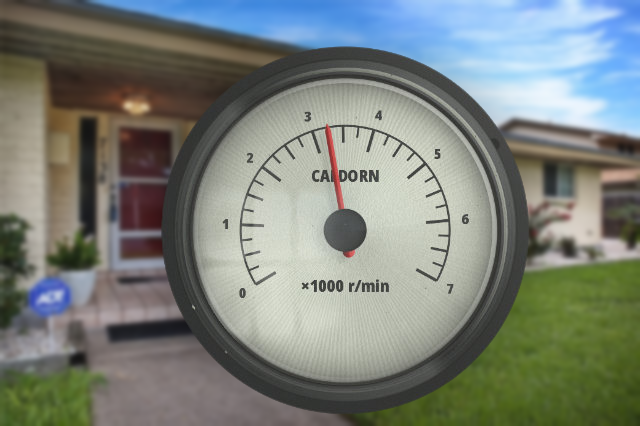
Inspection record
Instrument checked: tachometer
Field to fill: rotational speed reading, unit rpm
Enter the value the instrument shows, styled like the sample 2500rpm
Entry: 3250rpm
